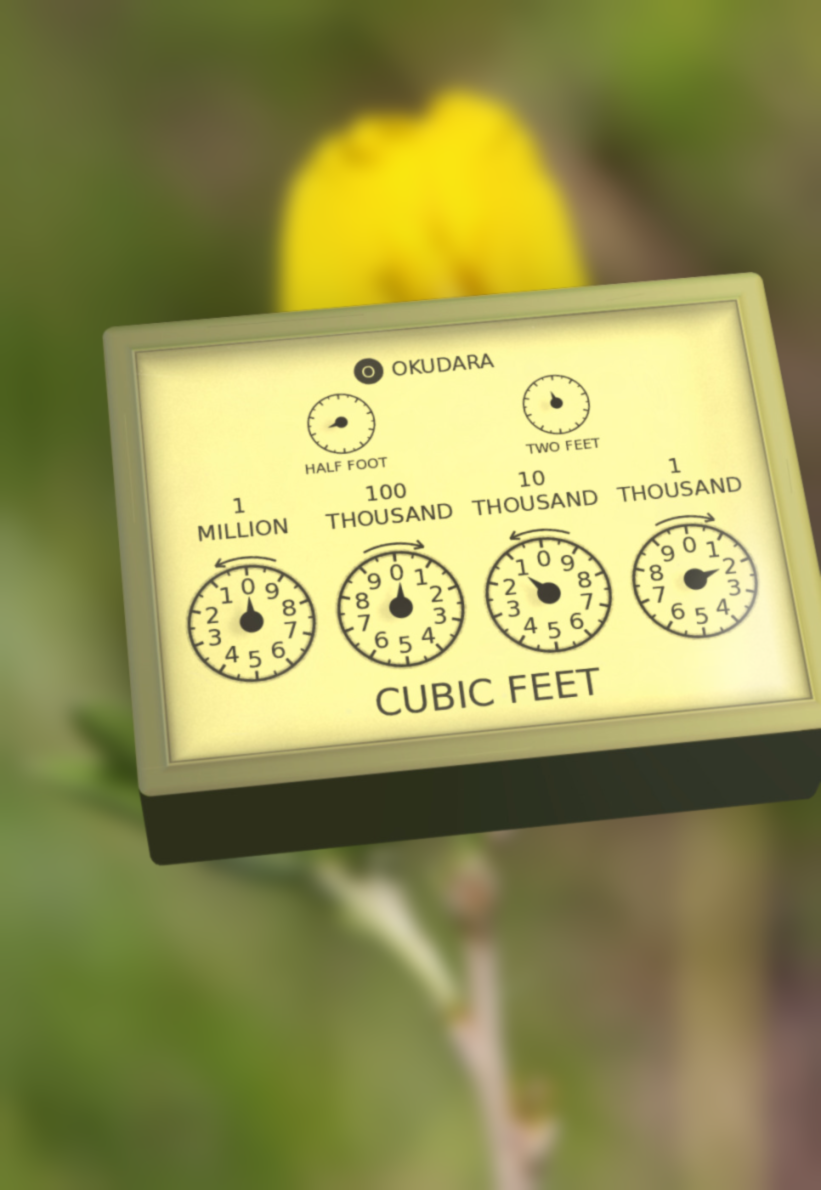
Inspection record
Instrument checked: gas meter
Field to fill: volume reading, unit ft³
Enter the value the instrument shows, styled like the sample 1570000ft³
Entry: 1200ft³
